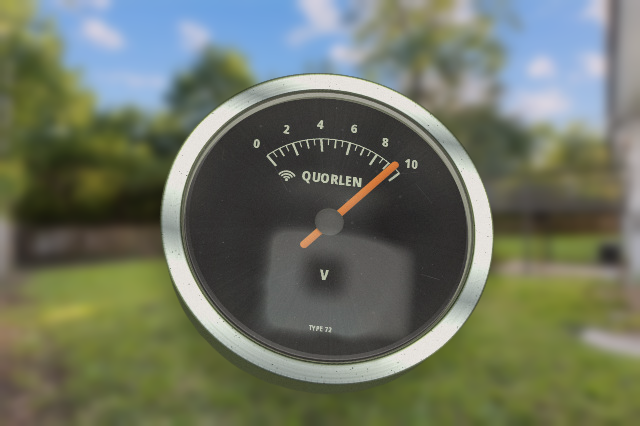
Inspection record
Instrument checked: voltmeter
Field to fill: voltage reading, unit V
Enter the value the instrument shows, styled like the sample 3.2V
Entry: 9.5V
